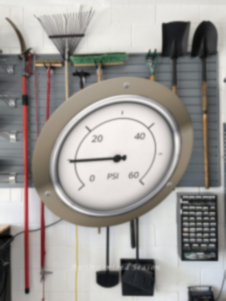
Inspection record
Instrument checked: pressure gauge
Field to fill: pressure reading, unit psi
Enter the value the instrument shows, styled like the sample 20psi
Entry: 10psi
